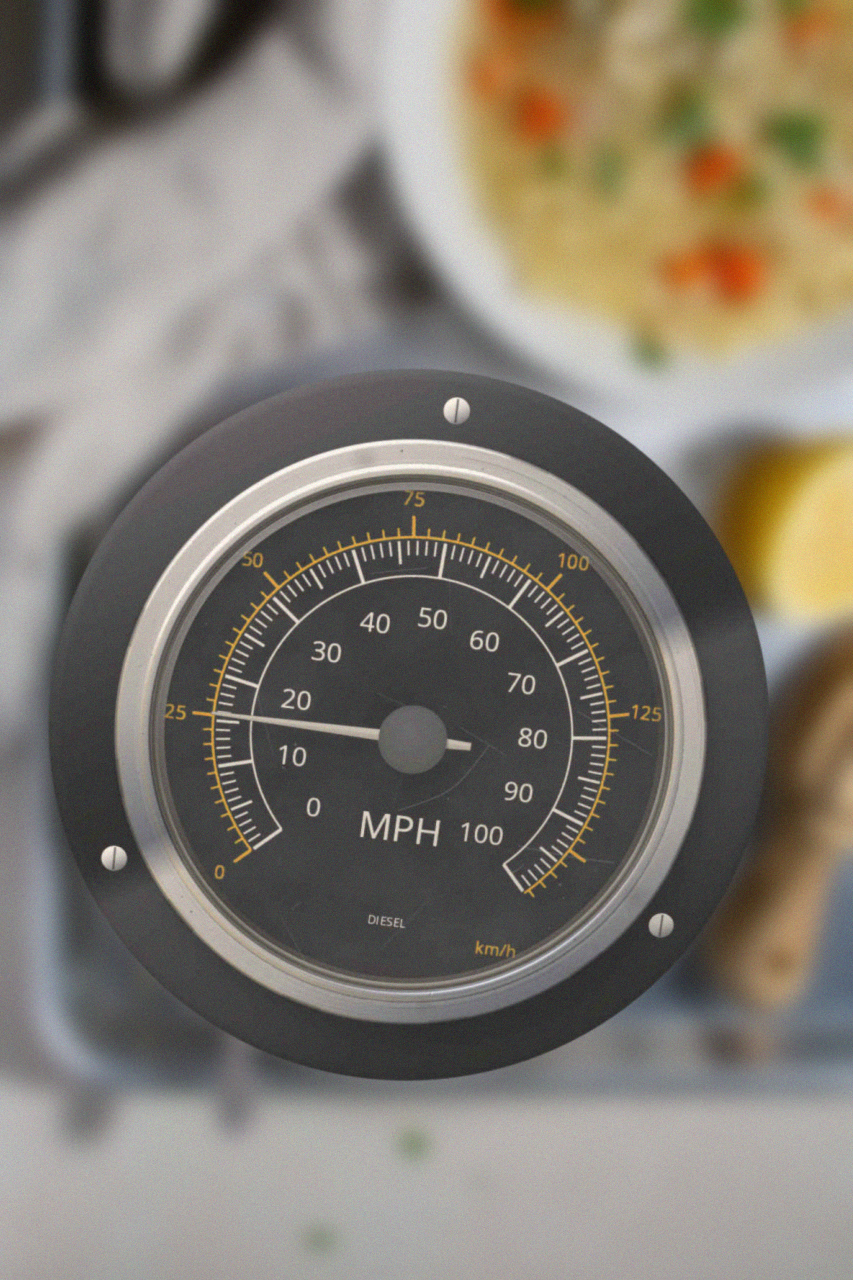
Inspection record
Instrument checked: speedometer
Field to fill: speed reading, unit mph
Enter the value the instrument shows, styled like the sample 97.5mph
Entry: 16mph
